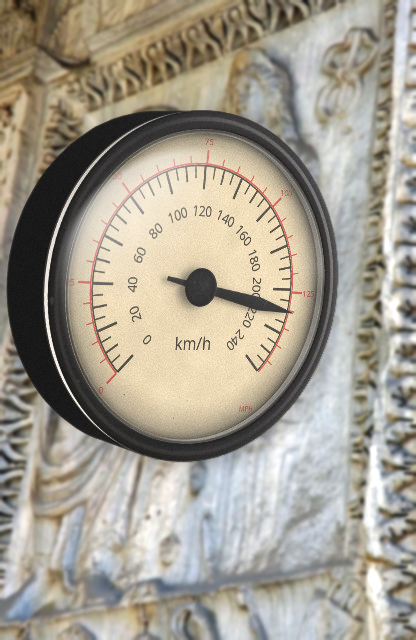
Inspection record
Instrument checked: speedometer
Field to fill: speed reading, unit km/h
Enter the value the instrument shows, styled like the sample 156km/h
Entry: 210km/h
